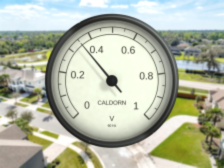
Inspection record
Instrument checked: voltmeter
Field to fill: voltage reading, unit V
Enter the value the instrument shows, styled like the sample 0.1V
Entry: 0.35V
